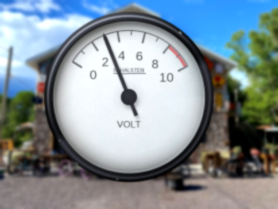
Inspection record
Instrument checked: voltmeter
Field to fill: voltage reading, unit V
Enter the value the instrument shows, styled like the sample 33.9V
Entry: 3V
